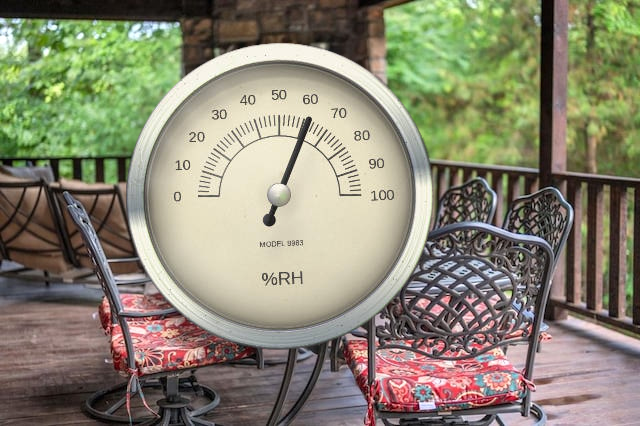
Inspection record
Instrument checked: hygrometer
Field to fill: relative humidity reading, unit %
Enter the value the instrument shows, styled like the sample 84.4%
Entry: 62%
